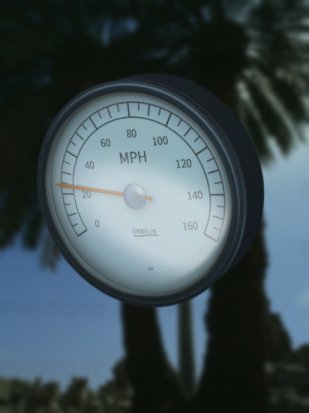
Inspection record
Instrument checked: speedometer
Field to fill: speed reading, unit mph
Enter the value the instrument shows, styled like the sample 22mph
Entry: 25mph
